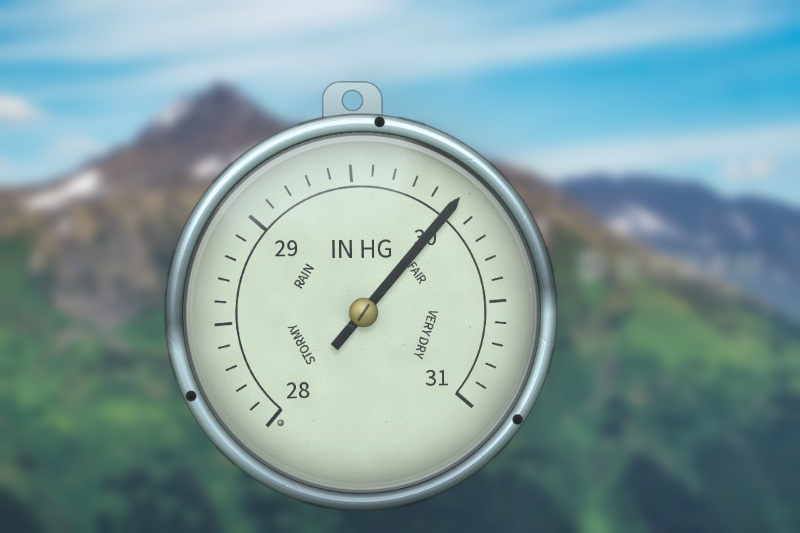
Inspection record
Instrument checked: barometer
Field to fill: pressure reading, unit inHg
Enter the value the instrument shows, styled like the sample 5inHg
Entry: 30inHg
